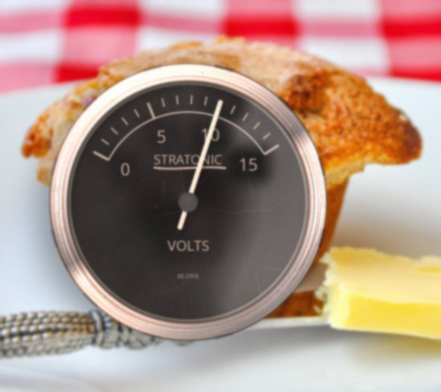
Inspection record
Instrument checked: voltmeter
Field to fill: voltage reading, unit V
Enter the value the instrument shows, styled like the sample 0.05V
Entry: 10V
